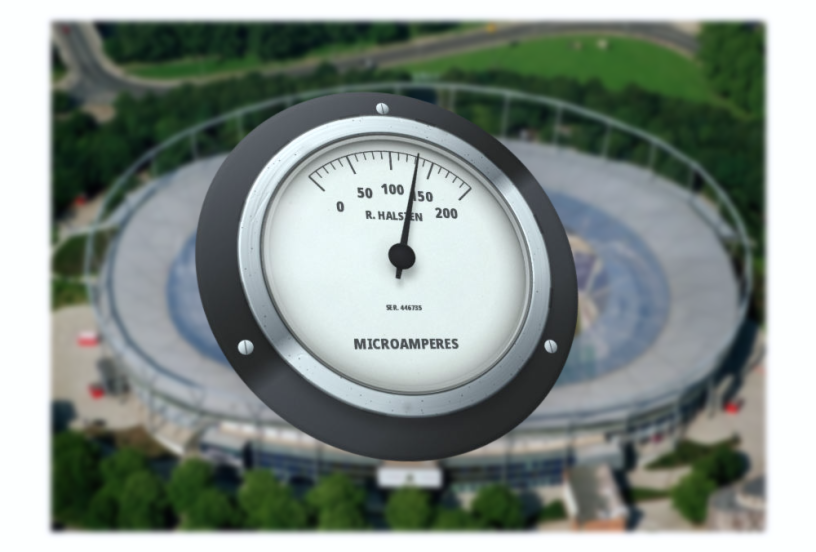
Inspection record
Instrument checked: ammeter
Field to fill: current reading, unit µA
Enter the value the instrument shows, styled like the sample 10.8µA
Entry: 130µA
